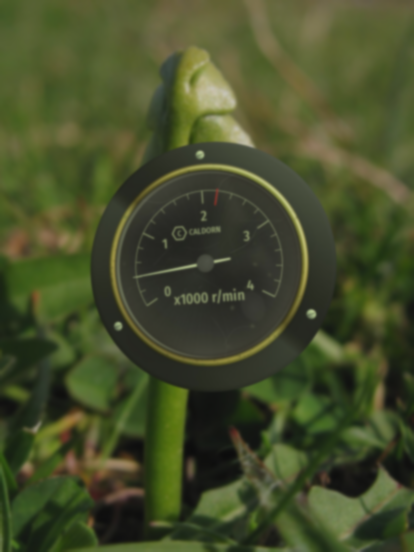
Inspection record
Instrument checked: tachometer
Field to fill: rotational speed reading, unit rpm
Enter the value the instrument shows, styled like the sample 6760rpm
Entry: 400rpm
